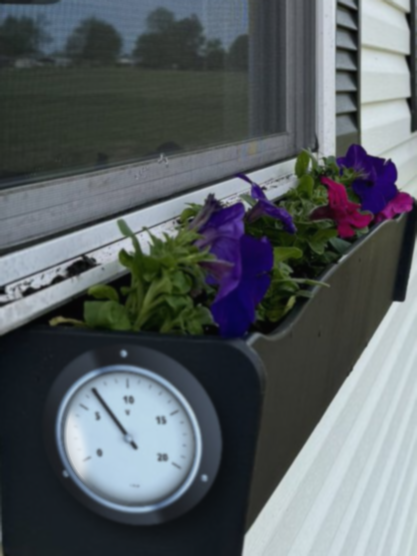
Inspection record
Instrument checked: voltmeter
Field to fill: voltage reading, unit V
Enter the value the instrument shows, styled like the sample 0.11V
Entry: 7V
